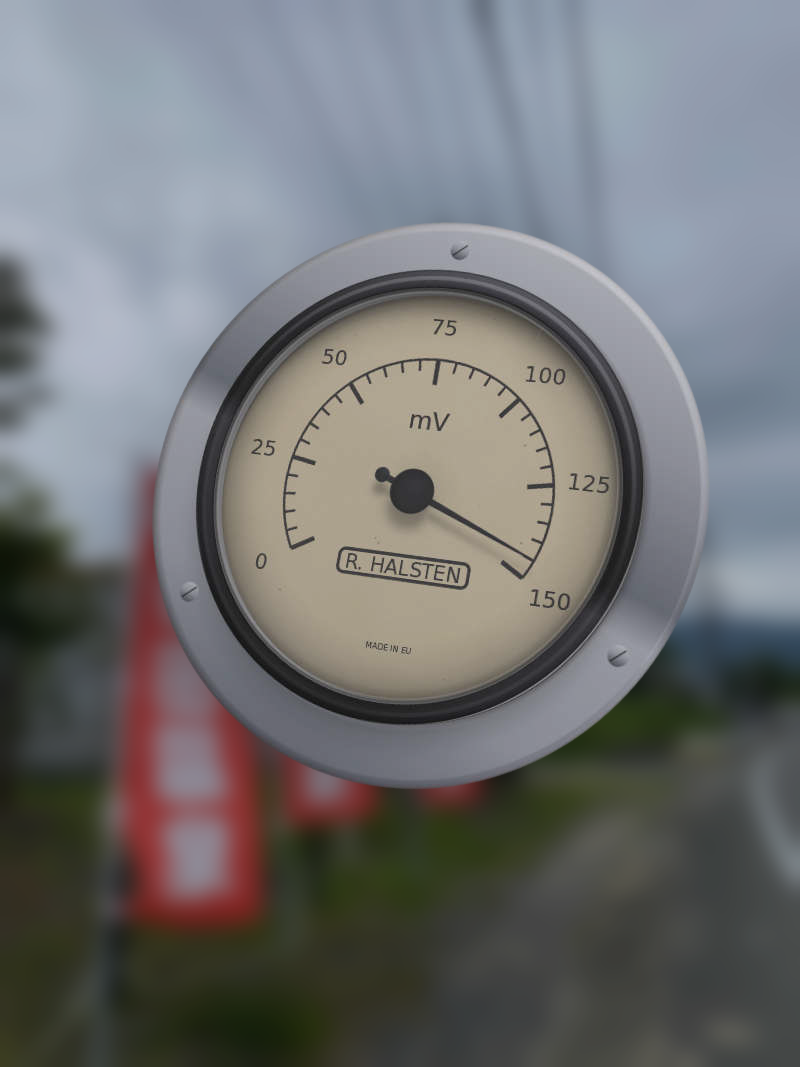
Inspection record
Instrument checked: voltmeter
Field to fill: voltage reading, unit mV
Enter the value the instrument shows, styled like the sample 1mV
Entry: 145mV
